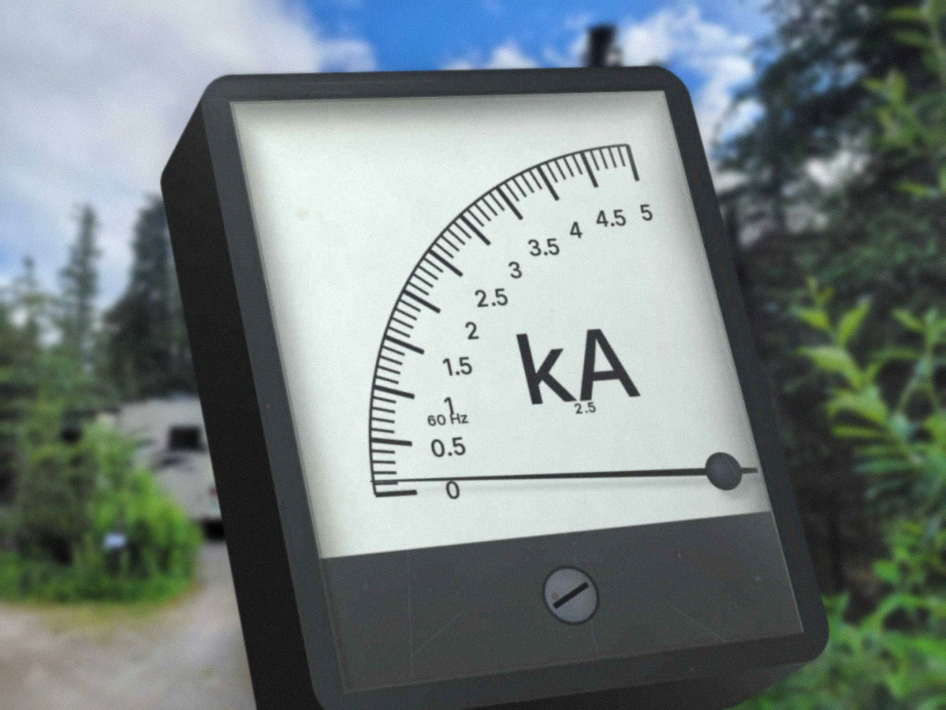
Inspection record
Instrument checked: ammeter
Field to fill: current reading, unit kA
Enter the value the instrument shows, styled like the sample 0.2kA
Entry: 0.1kA
